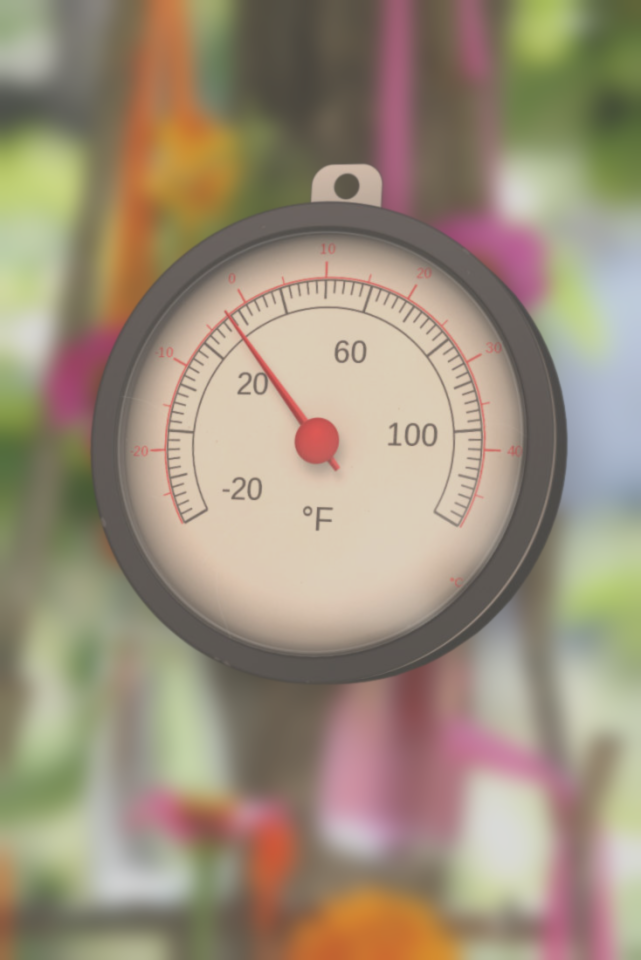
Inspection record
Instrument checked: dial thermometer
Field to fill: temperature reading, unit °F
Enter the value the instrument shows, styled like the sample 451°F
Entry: 28°F
